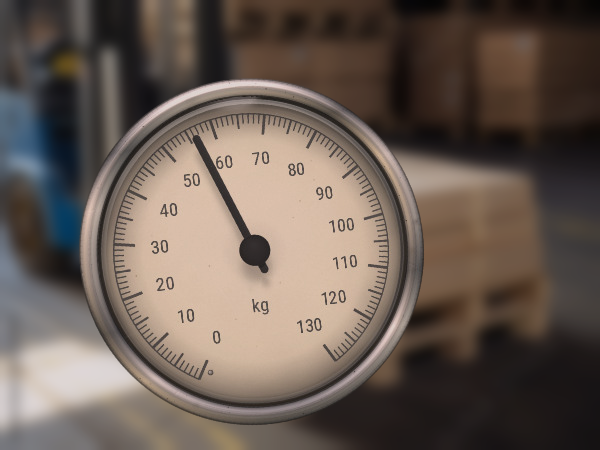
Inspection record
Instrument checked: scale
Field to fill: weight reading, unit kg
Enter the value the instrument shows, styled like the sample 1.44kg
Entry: 56kg
